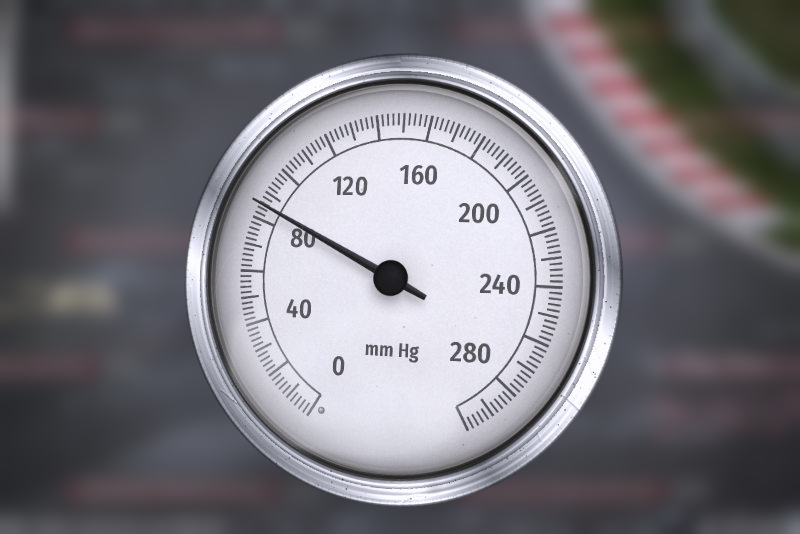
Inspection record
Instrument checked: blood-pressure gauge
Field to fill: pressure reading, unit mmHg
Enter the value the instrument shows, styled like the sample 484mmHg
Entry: 86mmHg
